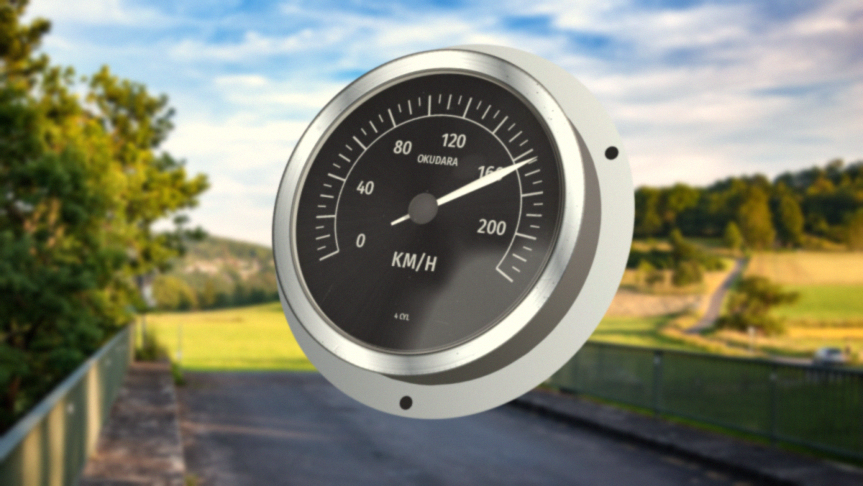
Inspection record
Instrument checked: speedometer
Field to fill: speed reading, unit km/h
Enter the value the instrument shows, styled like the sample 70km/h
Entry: 165km/h
